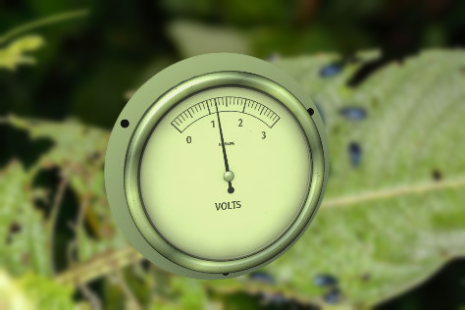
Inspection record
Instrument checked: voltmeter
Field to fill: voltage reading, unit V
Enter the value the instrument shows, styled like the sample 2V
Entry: 1.2V
